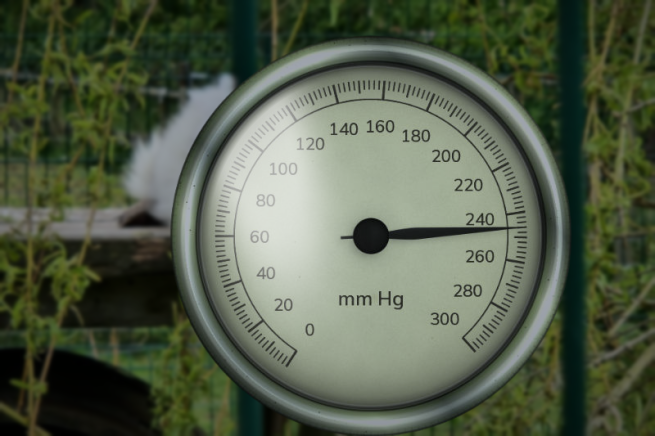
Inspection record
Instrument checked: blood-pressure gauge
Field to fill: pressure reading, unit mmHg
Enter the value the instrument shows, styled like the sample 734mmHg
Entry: 246mmHg
